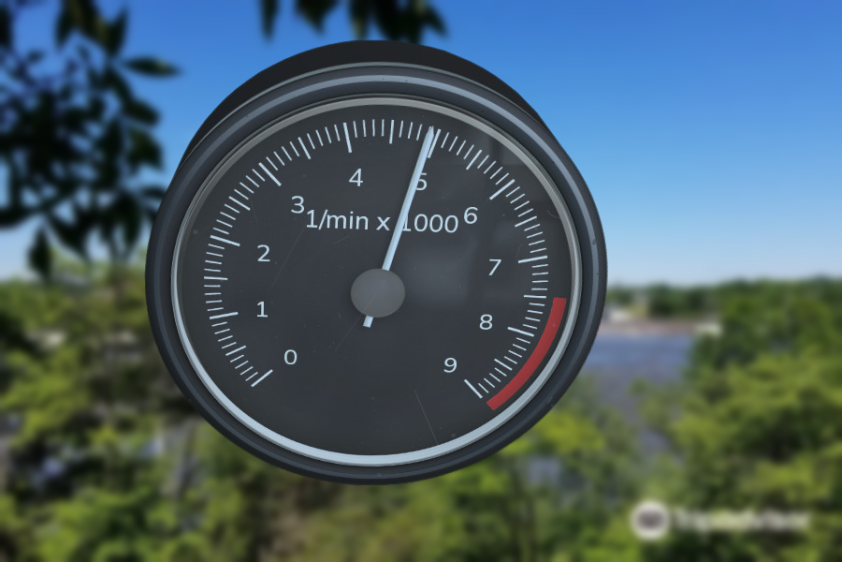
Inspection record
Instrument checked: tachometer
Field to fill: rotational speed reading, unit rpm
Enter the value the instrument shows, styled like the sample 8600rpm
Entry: 4900rpm
